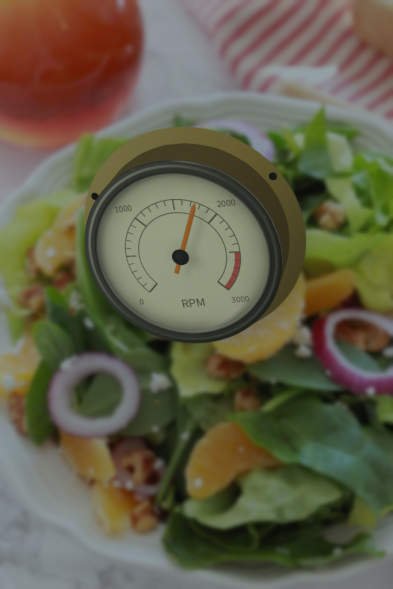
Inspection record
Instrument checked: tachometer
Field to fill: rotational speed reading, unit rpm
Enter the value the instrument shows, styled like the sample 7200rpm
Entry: 1750rpm
